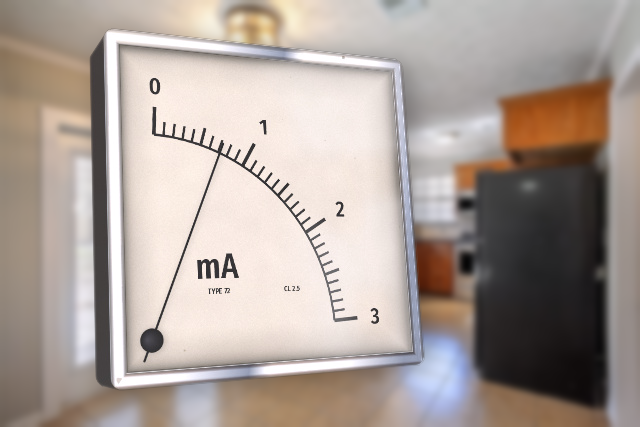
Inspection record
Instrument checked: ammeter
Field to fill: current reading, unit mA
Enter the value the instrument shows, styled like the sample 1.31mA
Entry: 0.7mA
